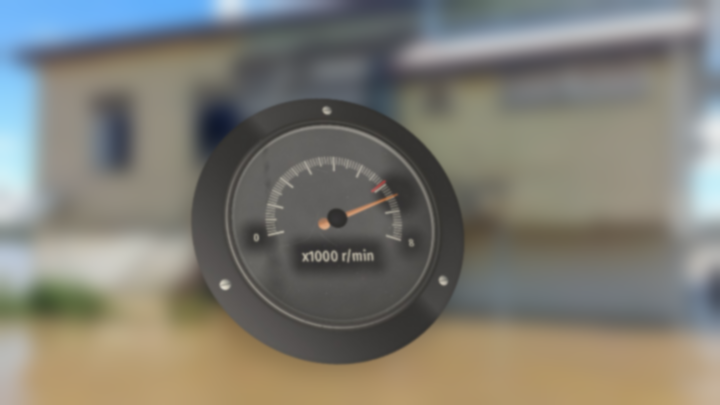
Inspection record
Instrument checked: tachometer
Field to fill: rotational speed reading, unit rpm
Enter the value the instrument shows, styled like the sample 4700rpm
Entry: 6500rpm
